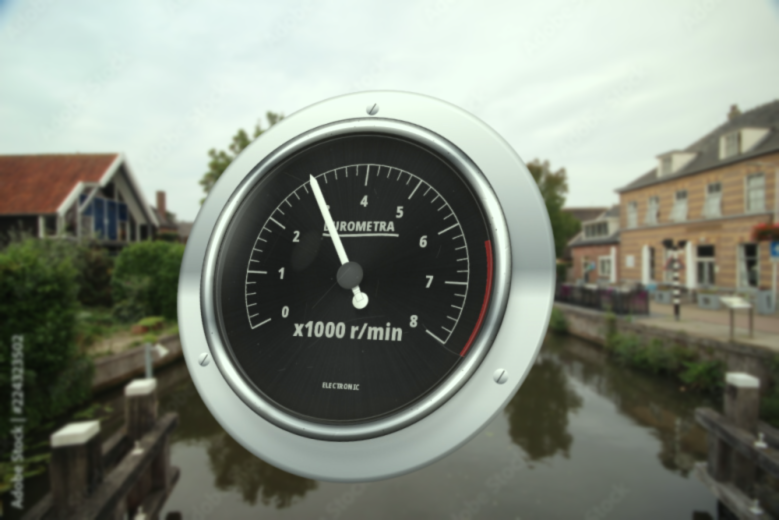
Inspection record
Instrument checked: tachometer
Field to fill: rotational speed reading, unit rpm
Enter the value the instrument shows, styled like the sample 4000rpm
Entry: 3000rpm
